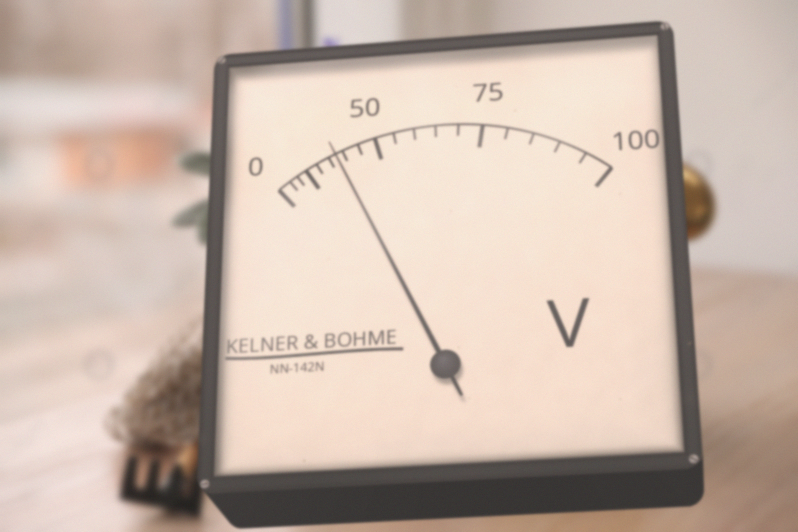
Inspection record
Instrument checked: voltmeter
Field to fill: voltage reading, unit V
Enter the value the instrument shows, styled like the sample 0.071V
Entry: 37.5V
